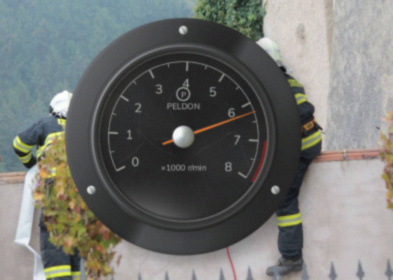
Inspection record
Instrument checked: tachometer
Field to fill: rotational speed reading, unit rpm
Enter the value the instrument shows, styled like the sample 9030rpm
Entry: 6250rpm
